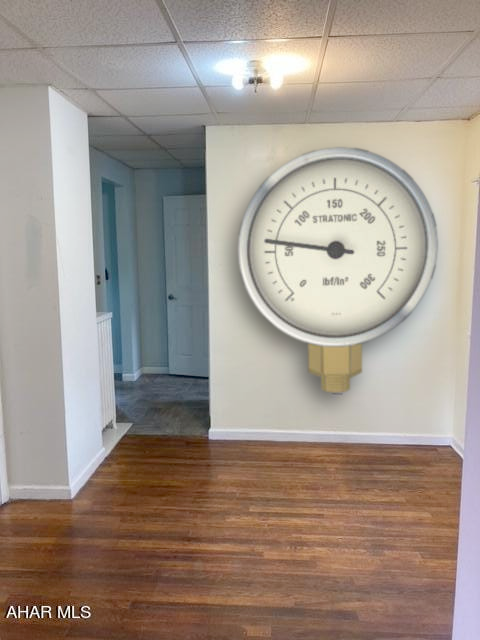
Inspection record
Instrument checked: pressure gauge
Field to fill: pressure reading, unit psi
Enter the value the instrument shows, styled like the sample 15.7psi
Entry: 60psi
